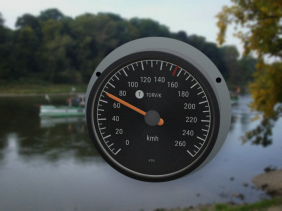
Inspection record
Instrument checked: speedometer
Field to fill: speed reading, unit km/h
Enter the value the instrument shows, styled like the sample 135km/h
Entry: 70km/h
